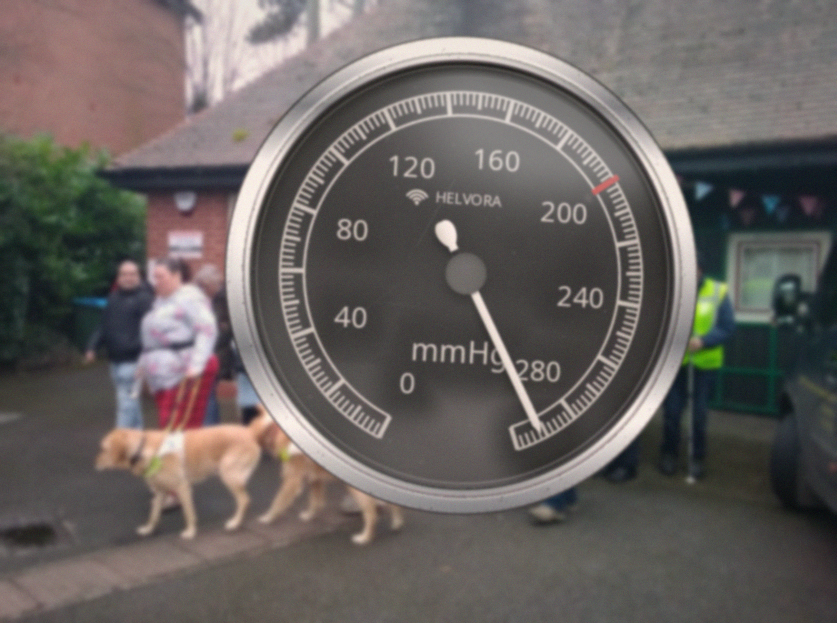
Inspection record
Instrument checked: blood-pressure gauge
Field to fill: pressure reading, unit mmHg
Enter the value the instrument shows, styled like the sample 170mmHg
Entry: 292mmHg
